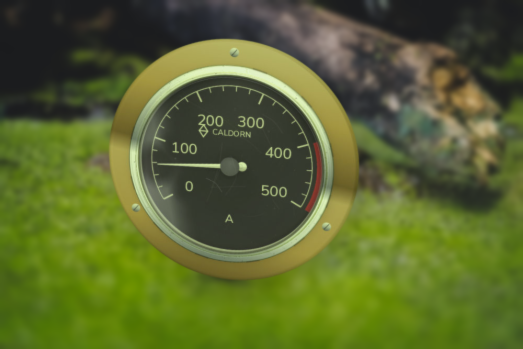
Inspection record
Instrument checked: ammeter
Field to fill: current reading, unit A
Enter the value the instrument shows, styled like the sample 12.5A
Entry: 60A
